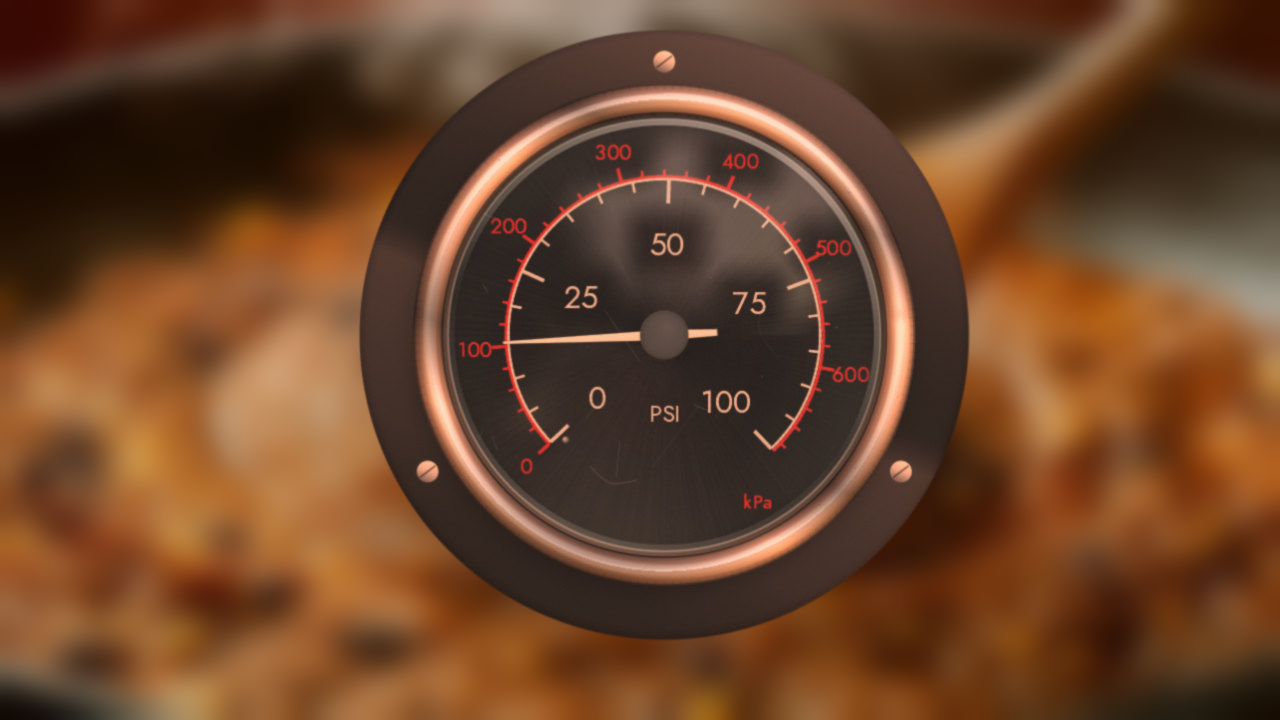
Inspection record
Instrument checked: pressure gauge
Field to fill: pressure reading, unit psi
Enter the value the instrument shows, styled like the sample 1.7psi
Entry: 15psi
